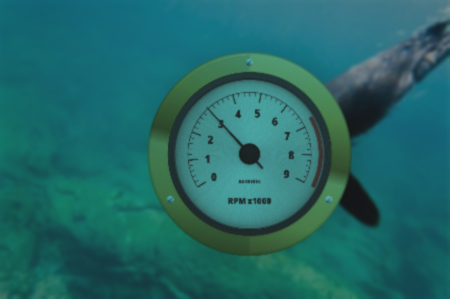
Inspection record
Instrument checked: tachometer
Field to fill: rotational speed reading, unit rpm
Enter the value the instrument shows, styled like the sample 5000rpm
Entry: 3000rpm
